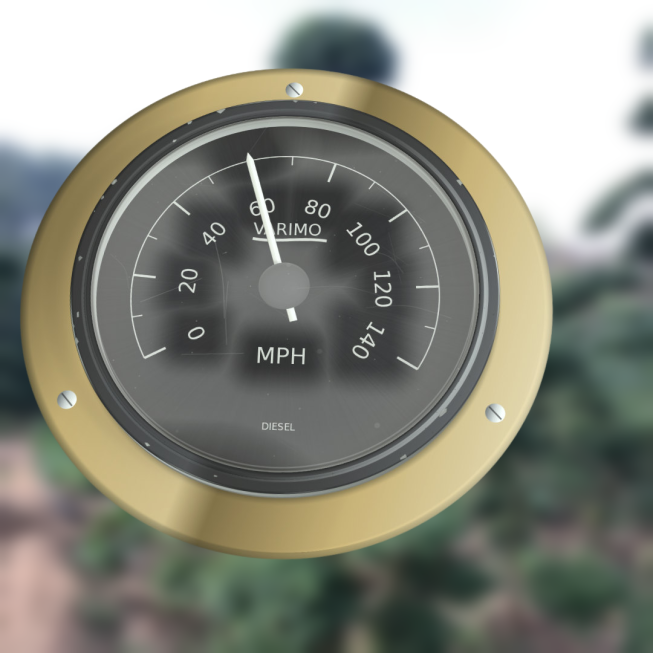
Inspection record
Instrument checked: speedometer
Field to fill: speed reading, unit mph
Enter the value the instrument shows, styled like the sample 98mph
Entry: 60mph
